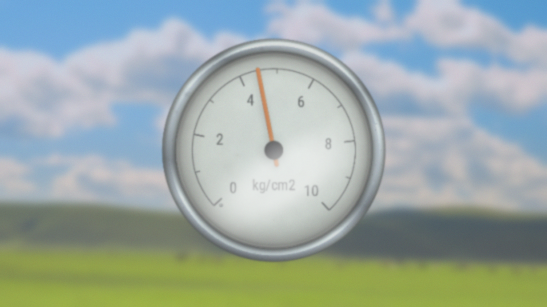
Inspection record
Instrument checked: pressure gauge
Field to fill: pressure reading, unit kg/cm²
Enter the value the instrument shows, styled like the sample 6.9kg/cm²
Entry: 4.5kg/cm²
